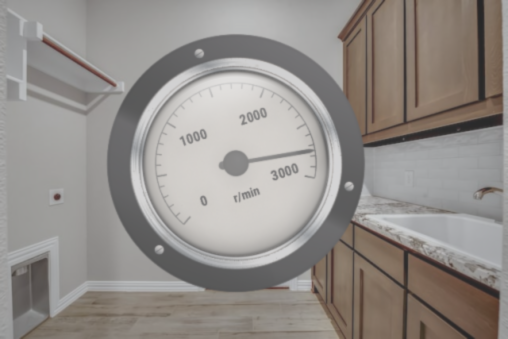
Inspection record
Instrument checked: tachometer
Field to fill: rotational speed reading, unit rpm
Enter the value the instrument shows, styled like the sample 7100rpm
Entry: 2750rpm
